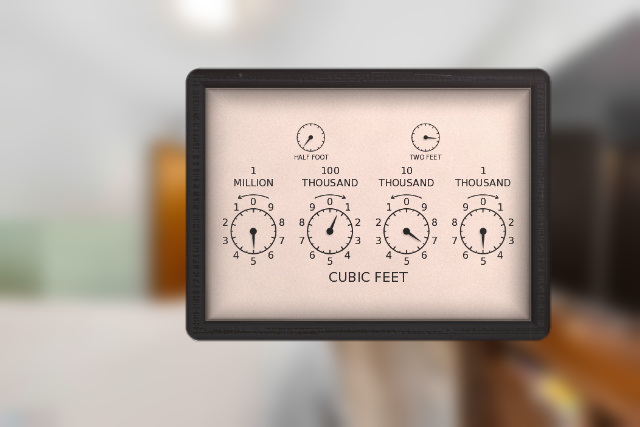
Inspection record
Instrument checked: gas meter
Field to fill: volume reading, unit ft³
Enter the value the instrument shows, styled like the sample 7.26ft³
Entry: 506500ft³
